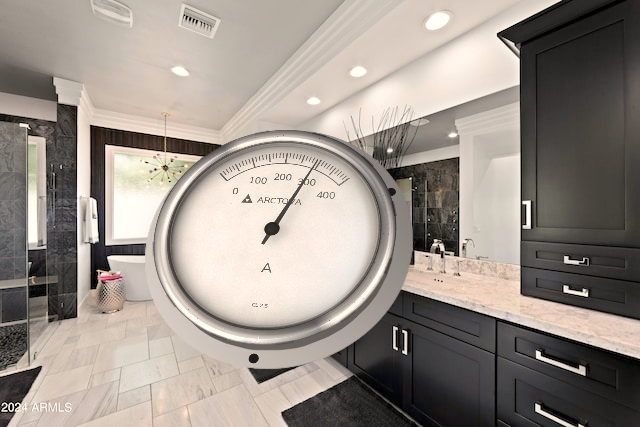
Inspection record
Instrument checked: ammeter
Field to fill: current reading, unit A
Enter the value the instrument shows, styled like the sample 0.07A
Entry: 300A
